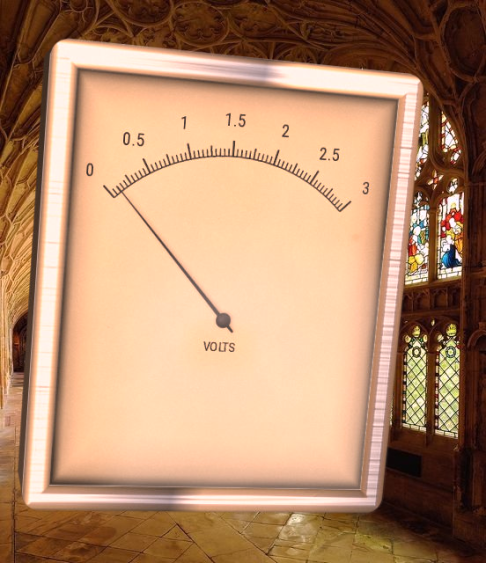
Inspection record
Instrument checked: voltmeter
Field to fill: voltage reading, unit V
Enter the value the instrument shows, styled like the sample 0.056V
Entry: 0.1V
